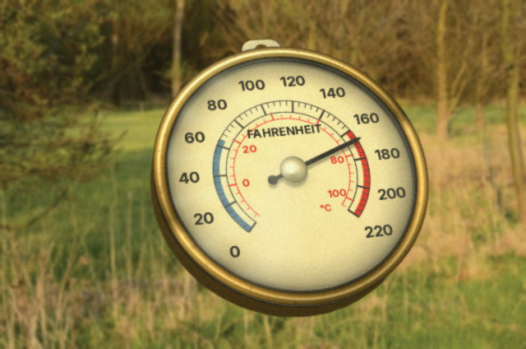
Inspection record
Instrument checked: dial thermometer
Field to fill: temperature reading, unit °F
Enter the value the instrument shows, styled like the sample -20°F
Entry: 168°F
